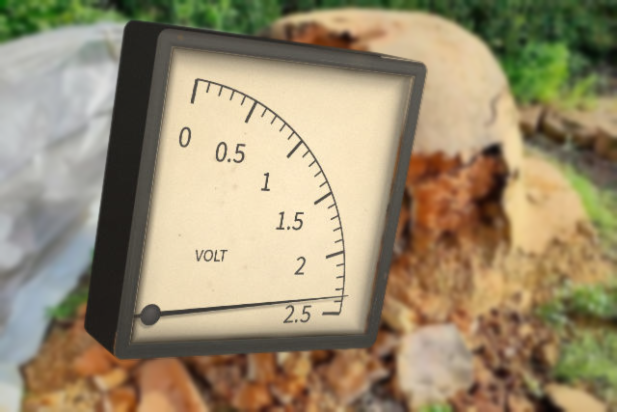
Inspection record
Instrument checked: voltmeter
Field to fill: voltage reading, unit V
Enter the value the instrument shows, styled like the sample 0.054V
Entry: 2.35V
